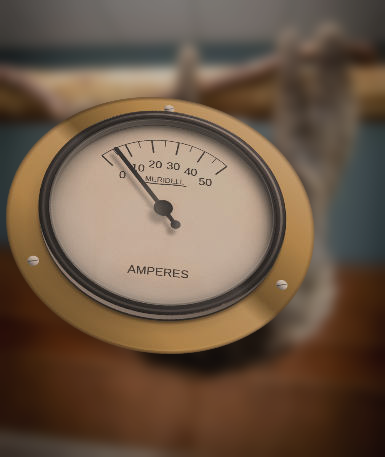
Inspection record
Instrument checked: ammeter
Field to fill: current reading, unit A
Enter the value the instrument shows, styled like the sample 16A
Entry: 5A
